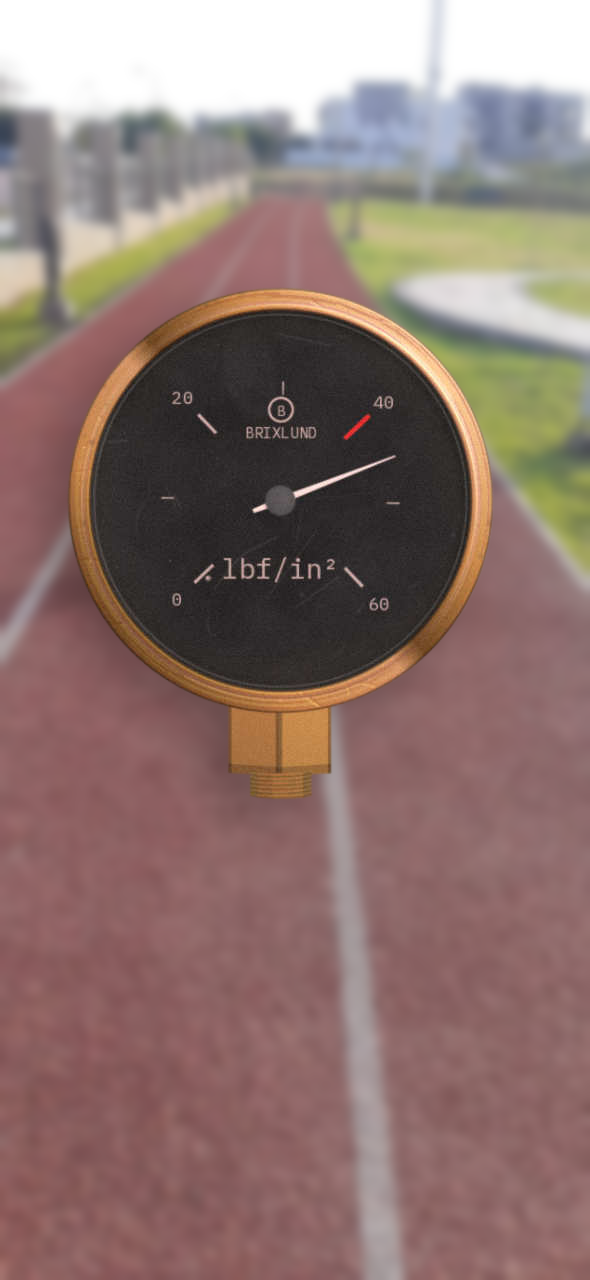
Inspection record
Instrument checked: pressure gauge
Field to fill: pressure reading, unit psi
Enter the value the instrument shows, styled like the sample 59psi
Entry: 45psi
